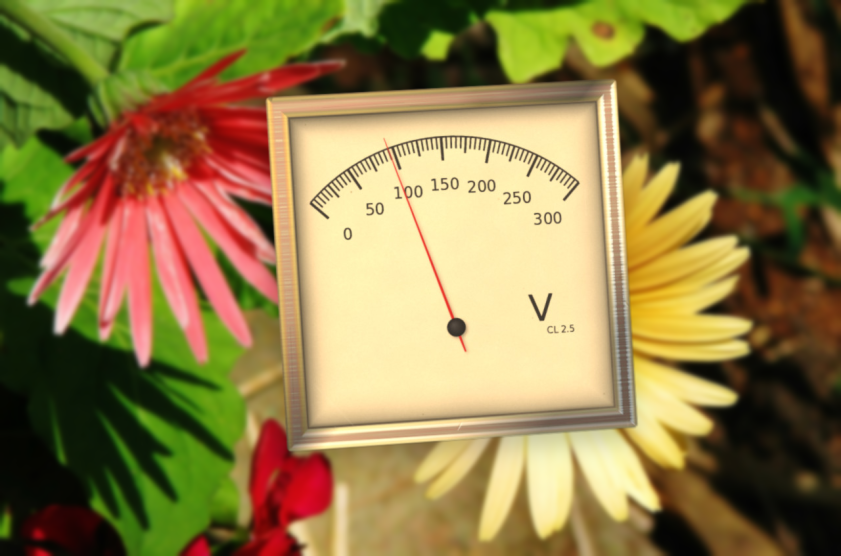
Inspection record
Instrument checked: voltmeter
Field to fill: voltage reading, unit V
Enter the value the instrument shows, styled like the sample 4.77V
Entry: 95V
